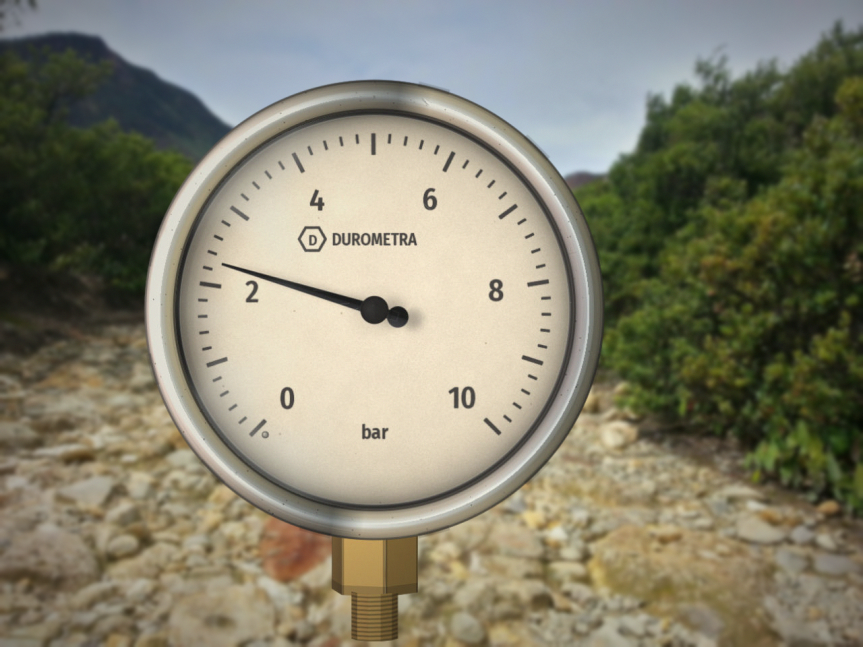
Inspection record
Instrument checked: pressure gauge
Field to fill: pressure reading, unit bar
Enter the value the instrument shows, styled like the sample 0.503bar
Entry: 2.3bar
